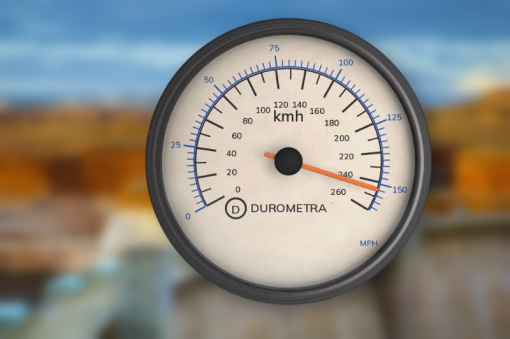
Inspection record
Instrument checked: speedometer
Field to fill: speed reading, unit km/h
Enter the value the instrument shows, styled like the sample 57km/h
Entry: 245km/h
